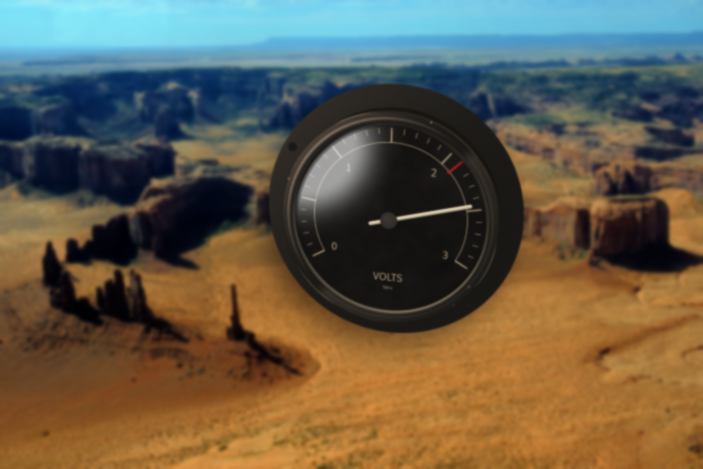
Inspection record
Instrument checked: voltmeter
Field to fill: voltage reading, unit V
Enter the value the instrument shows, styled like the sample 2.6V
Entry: 2.45V
